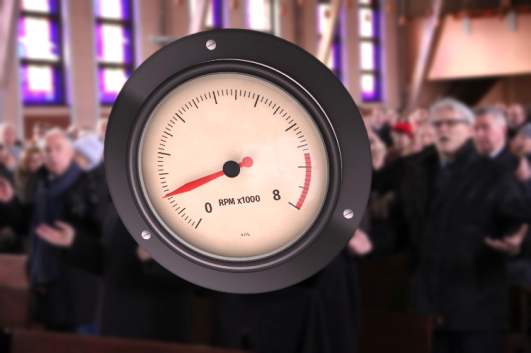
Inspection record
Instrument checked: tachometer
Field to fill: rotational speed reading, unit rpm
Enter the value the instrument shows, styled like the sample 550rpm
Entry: 1000rpm
